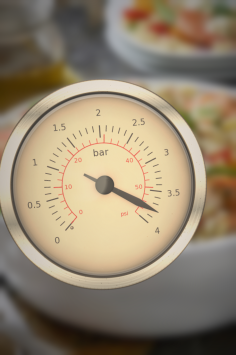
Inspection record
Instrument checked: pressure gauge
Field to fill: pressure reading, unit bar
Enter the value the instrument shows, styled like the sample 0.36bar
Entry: 3.8bar
